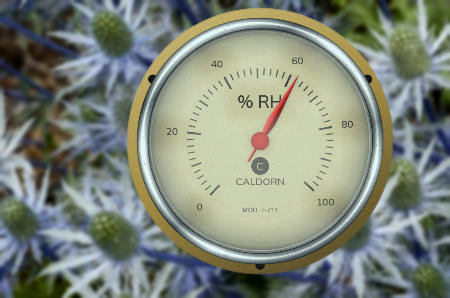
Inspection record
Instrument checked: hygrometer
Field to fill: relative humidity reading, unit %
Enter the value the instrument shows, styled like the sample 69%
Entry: 62%
